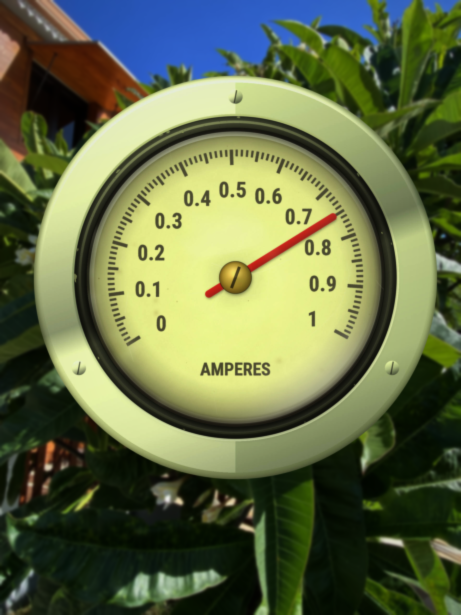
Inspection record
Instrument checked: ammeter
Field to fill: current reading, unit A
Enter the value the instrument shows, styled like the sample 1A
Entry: 0.75A
